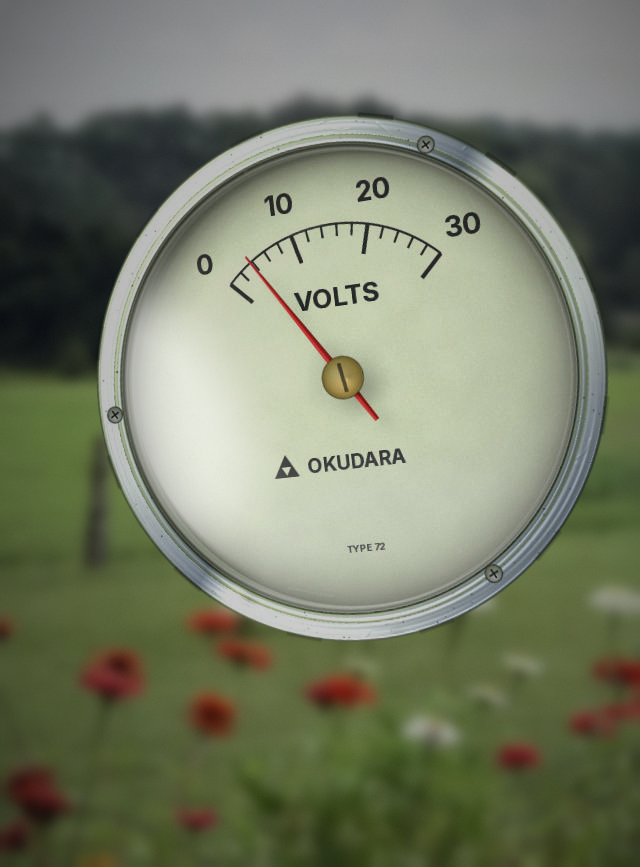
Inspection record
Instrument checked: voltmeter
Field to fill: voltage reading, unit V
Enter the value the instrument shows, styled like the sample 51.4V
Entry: 4V
